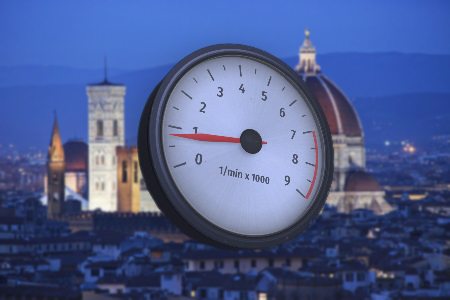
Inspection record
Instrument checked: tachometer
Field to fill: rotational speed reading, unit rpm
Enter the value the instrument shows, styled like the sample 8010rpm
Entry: 750rpm
